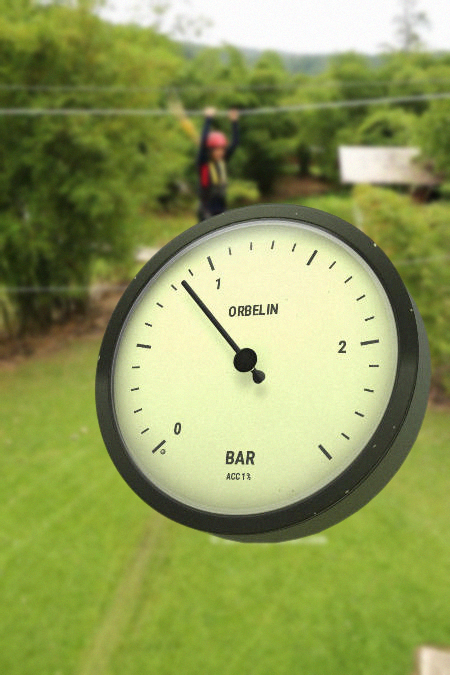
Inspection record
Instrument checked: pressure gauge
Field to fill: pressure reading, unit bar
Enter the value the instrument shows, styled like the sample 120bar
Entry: 0.85bar
